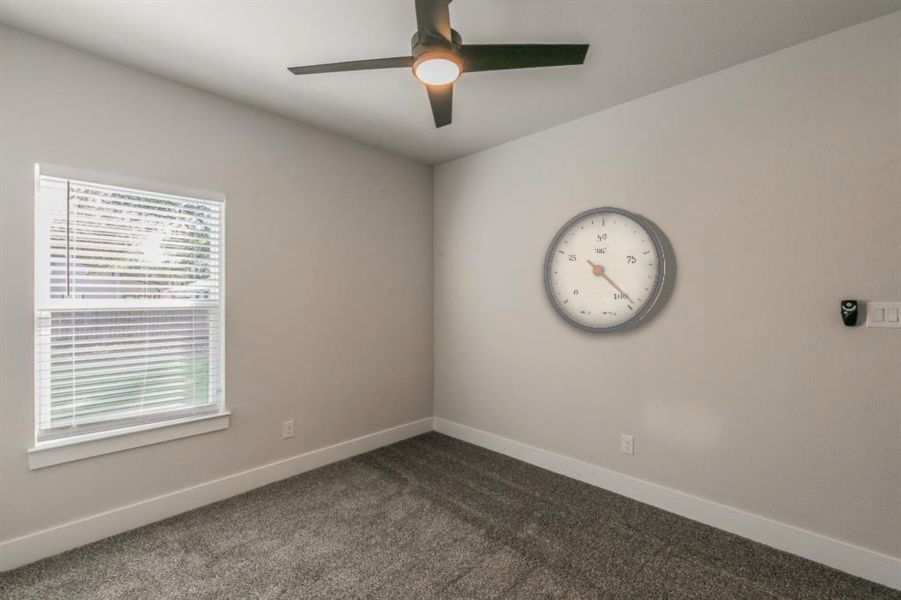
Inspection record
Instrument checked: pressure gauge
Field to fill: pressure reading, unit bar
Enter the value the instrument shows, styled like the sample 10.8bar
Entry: 97.5bar
